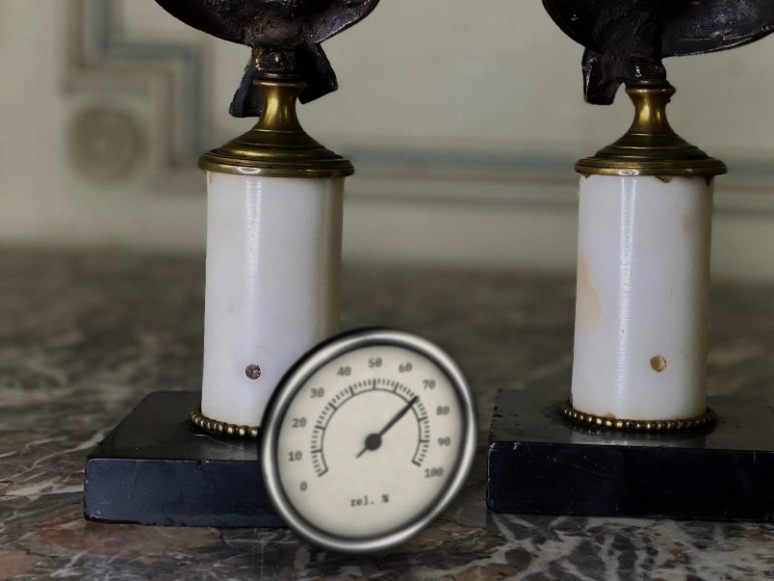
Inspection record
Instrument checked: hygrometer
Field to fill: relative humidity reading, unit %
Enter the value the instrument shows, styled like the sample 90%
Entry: 70%
